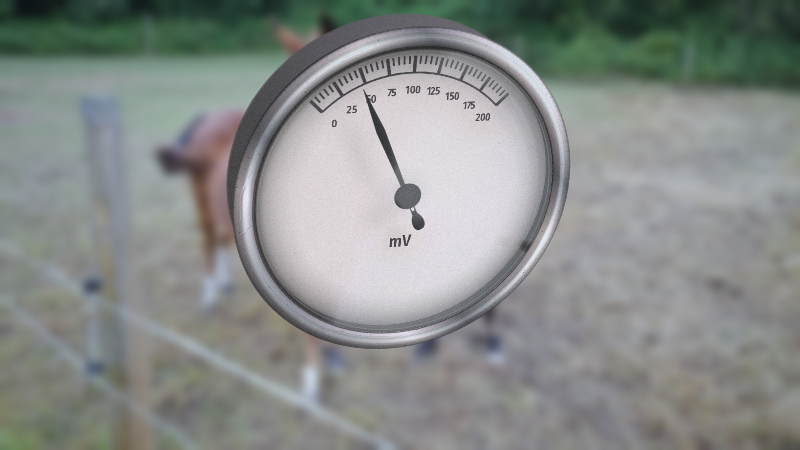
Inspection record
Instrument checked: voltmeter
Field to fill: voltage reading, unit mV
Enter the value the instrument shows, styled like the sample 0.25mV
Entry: 45mV
